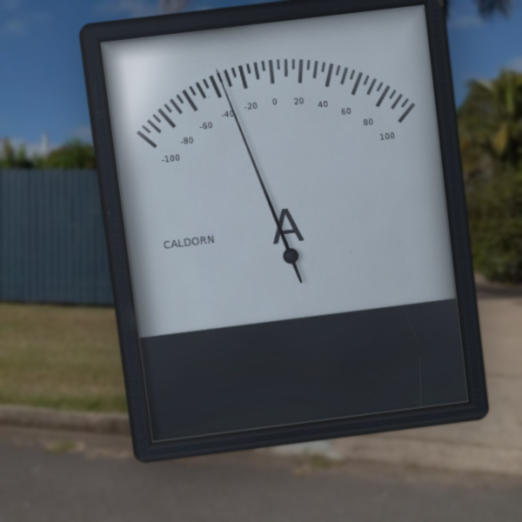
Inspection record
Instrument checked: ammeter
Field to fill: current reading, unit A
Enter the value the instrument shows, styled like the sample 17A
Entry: -35A
